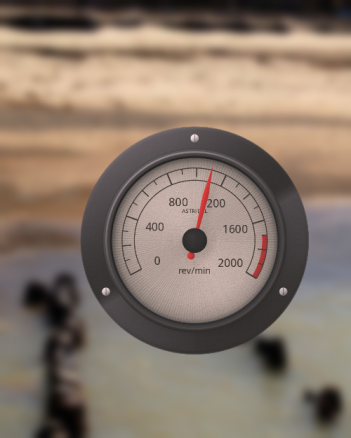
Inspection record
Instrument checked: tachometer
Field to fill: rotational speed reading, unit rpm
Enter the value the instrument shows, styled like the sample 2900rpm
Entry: 1100rpm
